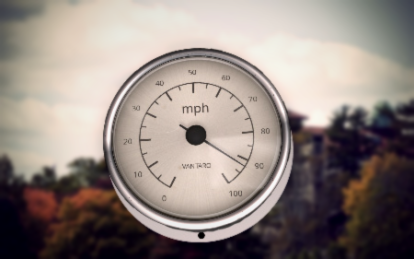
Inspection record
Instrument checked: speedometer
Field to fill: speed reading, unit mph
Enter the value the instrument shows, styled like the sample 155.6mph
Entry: 92.5mph
